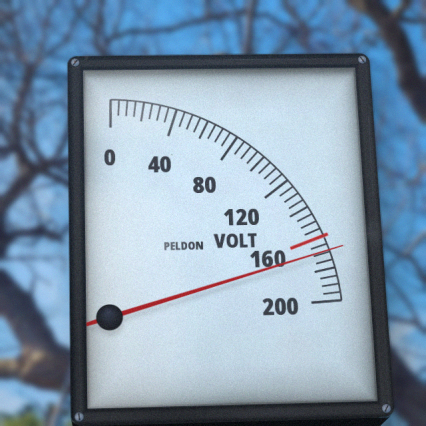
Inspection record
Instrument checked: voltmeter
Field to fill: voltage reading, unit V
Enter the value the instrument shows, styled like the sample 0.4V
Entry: 170V
